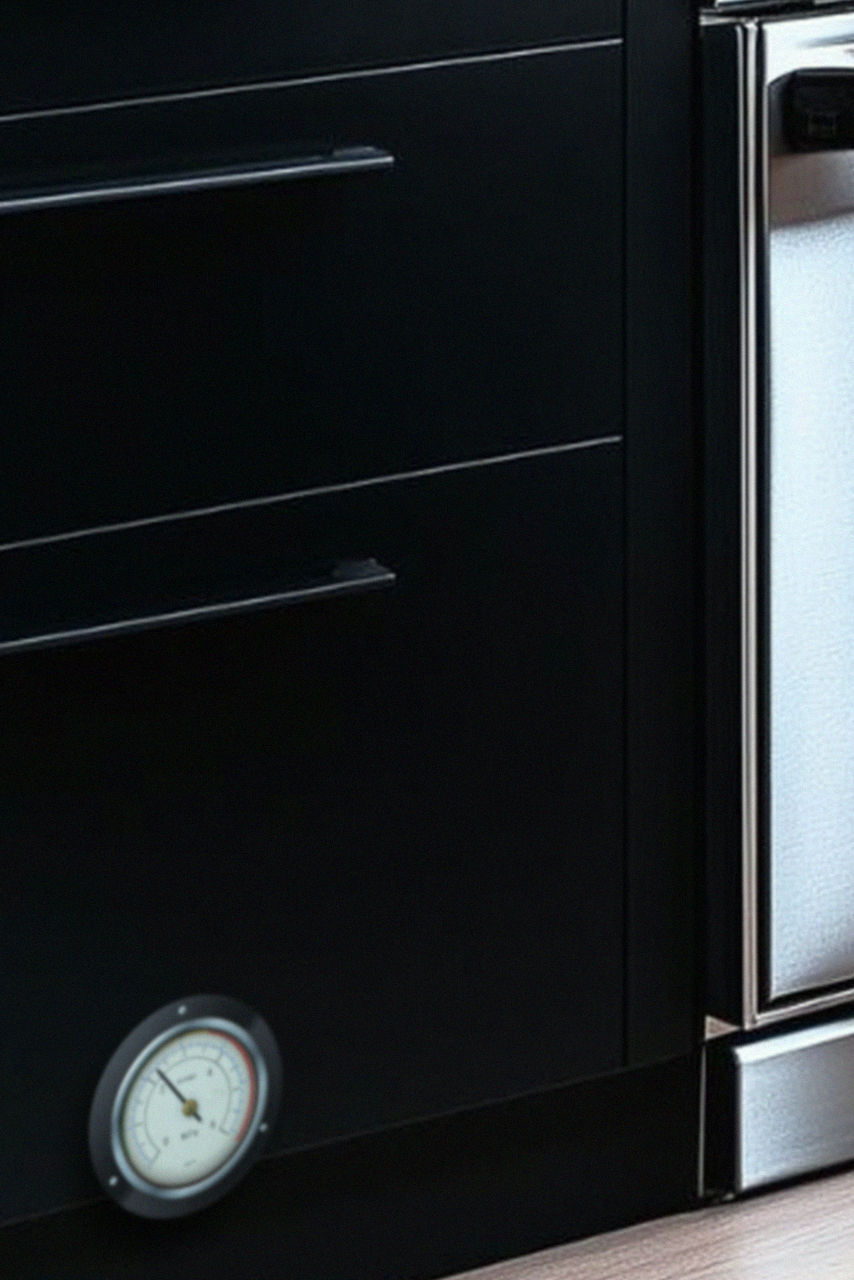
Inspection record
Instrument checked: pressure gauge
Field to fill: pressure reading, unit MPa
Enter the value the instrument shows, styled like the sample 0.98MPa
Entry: 2.25MPa
